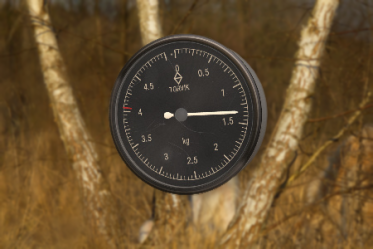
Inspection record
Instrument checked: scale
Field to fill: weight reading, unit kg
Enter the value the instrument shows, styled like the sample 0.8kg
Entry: 1.35kg
